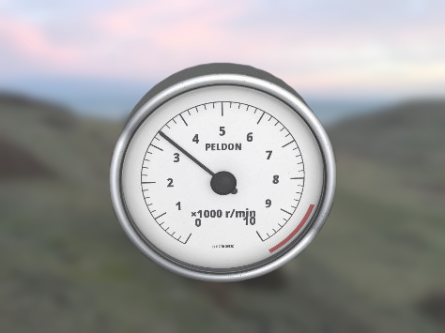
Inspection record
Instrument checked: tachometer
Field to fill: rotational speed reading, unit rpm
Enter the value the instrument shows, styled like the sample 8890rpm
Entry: 3400rpm
